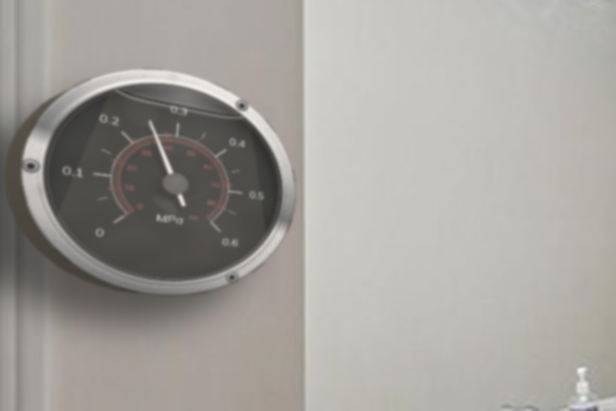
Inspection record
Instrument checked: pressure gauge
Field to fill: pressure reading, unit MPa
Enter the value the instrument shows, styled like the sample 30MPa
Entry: 0.25MPa
